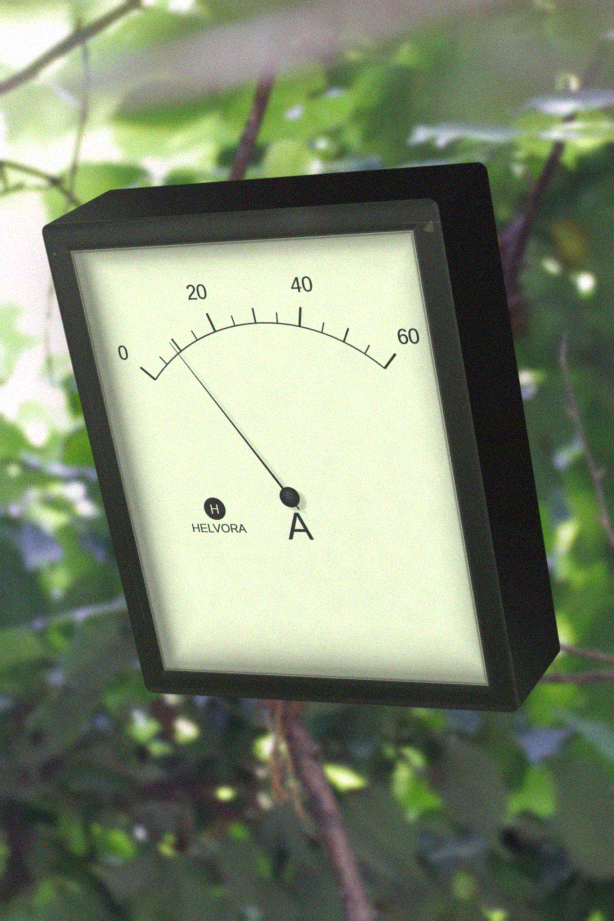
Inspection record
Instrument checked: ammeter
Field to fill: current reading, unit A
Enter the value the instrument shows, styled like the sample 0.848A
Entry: 10A
